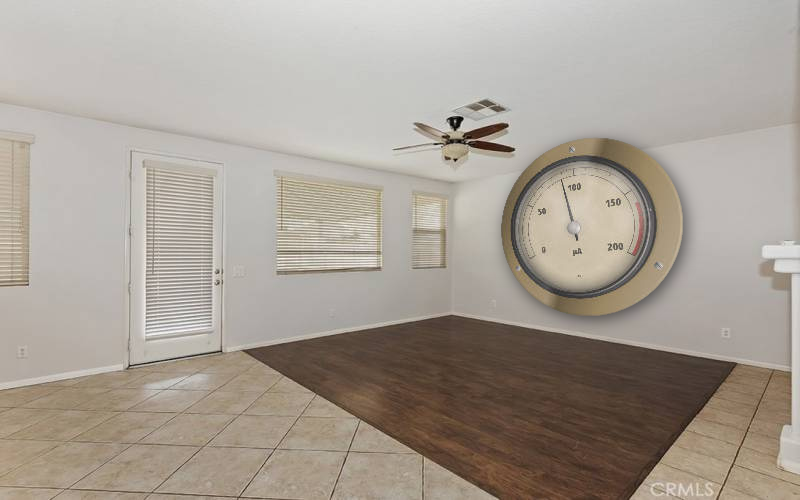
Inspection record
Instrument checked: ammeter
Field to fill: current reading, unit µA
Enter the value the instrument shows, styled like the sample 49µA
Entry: 90µA
